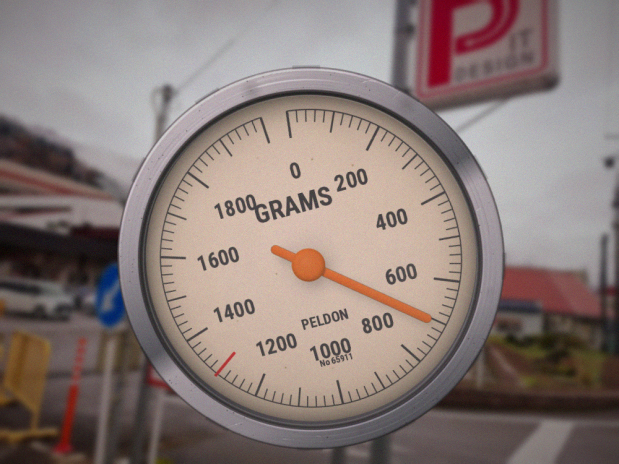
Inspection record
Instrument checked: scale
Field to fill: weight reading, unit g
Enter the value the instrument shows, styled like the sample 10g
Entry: 700g
